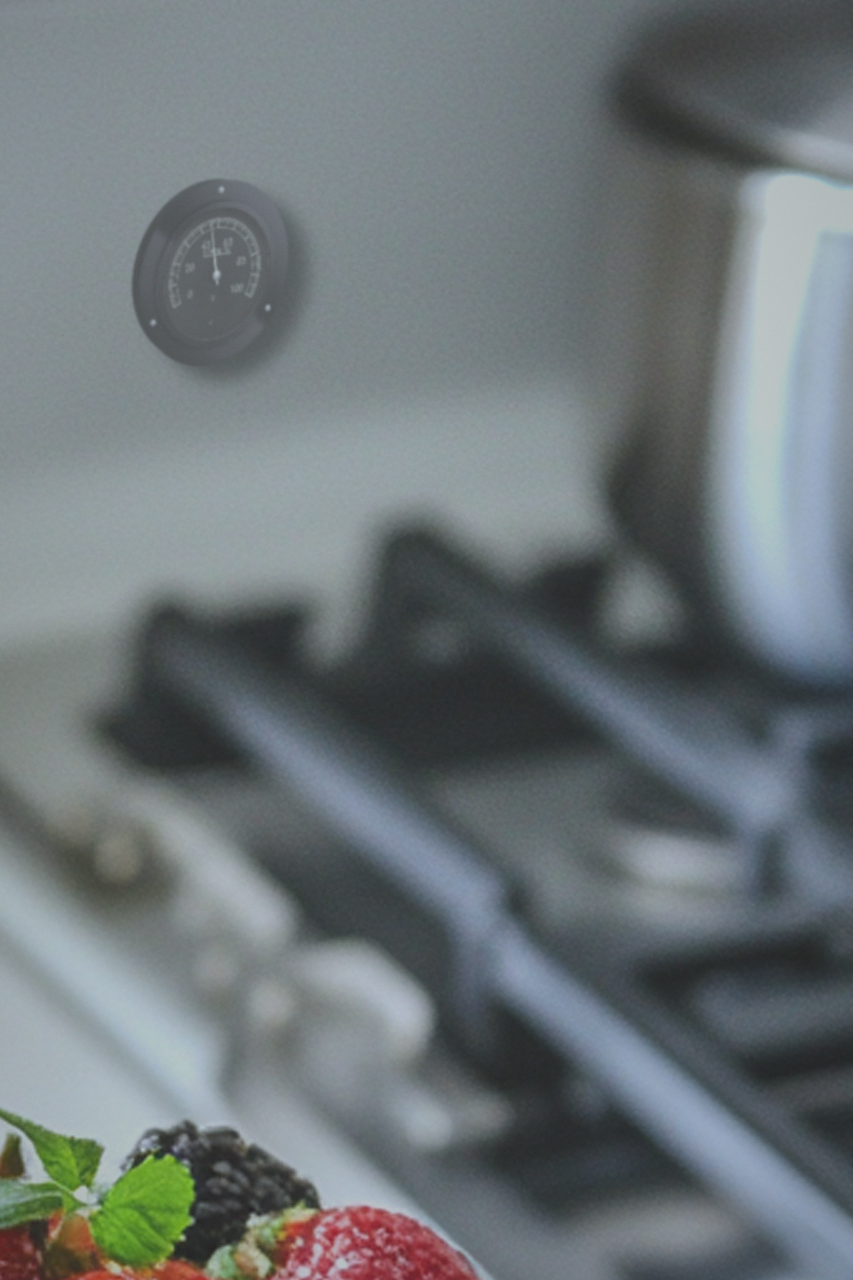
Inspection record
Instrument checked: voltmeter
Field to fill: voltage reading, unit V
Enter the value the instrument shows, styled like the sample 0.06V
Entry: 45V
